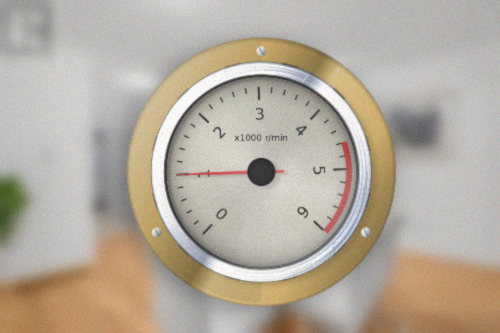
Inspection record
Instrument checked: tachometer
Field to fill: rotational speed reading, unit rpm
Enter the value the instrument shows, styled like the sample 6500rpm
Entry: 1000rpm
